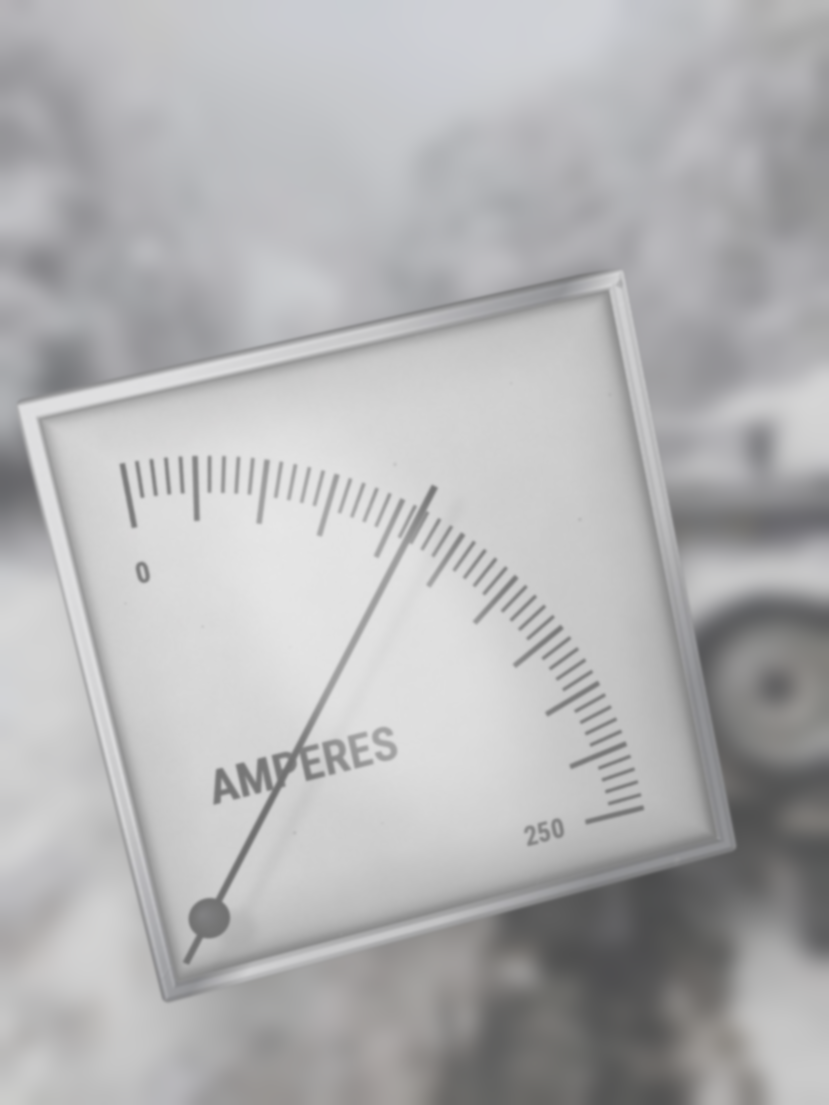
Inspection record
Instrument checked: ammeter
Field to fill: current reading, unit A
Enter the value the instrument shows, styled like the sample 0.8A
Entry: 107.5A
